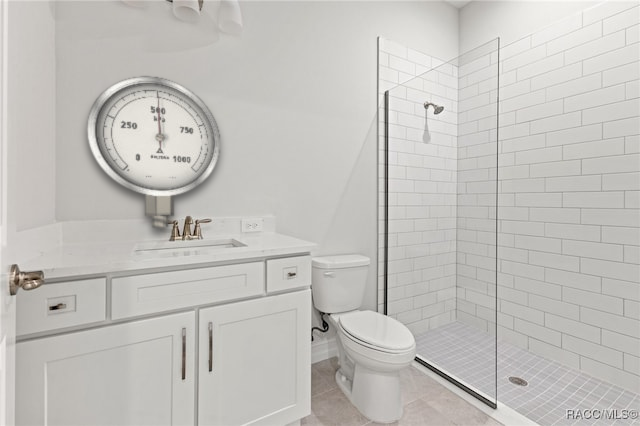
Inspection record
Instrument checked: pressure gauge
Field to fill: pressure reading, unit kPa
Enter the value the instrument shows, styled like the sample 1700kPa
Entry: 500kPa
